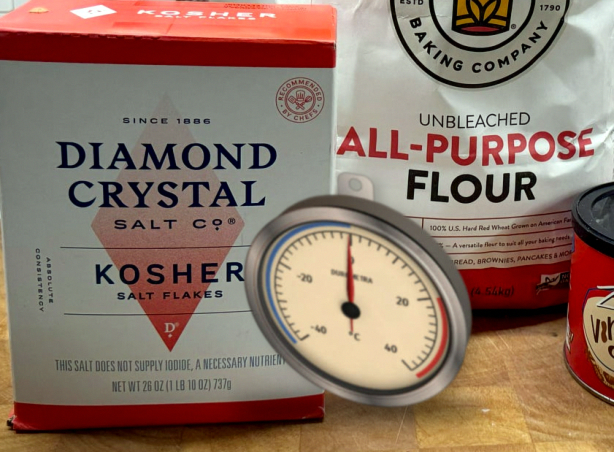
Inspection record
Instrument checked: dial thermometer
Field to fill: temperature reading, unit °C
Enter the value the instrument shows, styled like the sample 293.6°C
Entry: 0°C
